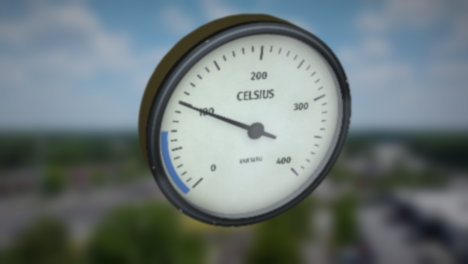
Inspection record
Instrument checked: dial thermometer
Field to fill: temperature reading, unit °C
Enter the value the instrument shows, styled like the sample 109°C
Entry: 100°C
